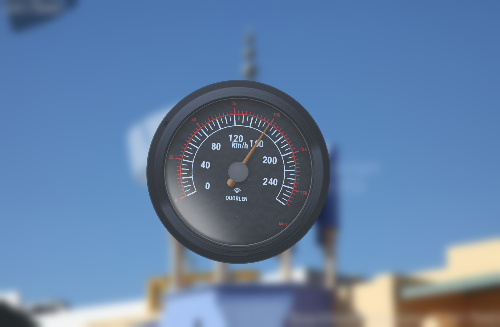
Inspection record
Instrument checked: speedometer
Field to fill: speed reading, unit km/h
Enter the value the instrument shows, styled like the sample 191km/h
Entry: 160km/h
